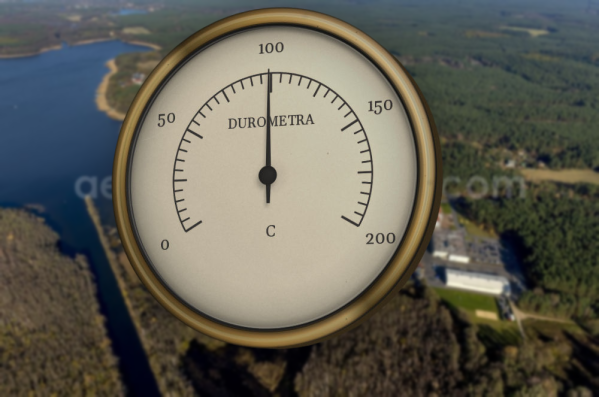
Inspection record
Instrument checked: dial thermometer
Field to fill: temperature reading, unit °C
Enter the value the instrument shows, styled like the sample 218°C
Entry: 100°C
